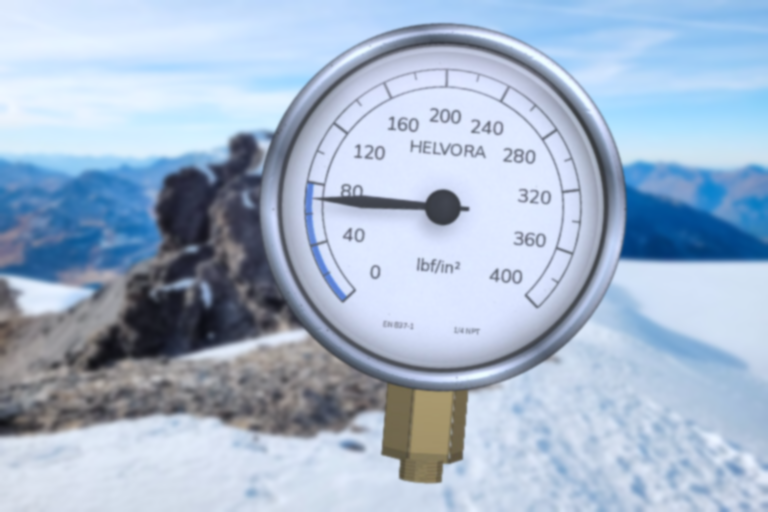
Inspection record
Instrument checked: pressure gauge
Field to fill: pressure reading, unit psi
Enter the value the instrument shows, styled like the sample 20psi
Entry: 70psi
